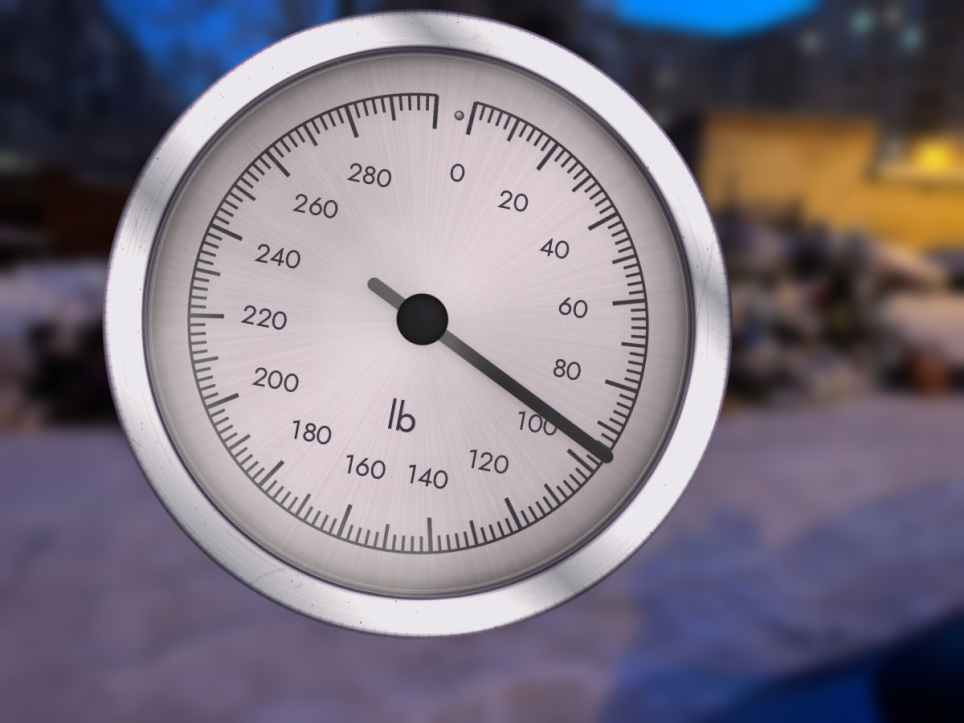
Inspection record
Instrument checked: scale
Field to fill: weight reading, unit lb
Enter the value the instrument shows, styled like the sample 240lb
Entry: 96lb
